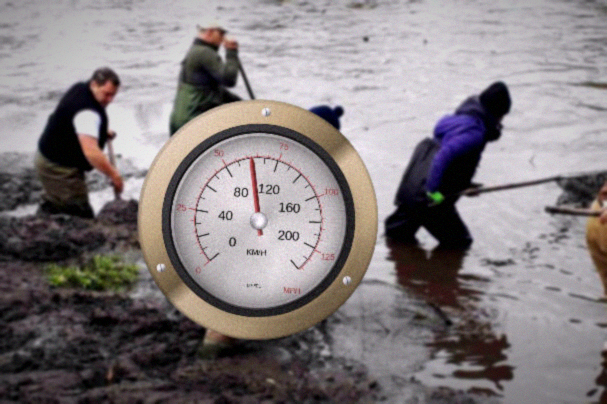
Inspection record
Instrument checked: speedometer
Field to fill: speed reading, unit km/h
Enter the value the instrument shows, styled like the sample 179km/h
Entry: 100km/h
